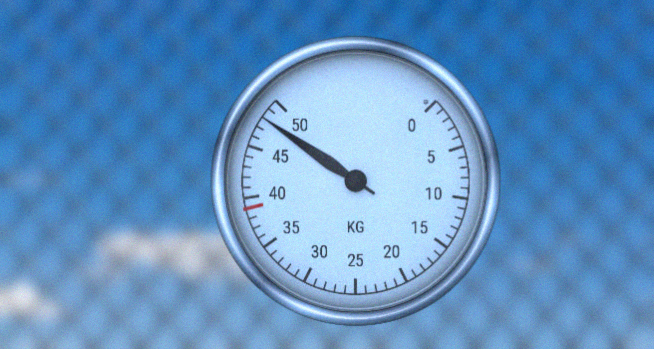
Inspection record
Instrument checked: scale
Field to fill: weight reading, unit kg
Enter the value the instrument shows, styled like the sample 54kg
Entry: 48kg
